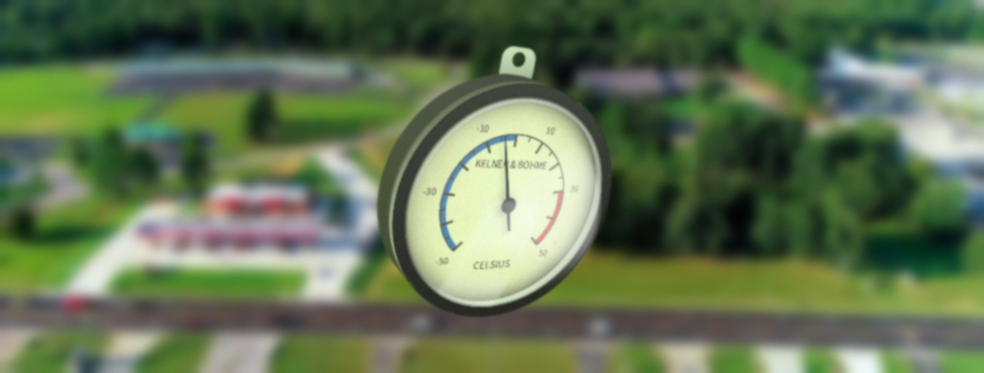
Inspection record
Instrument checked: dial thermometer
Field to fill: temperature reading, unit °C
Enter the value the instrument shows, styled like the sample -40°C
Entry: -5°C
